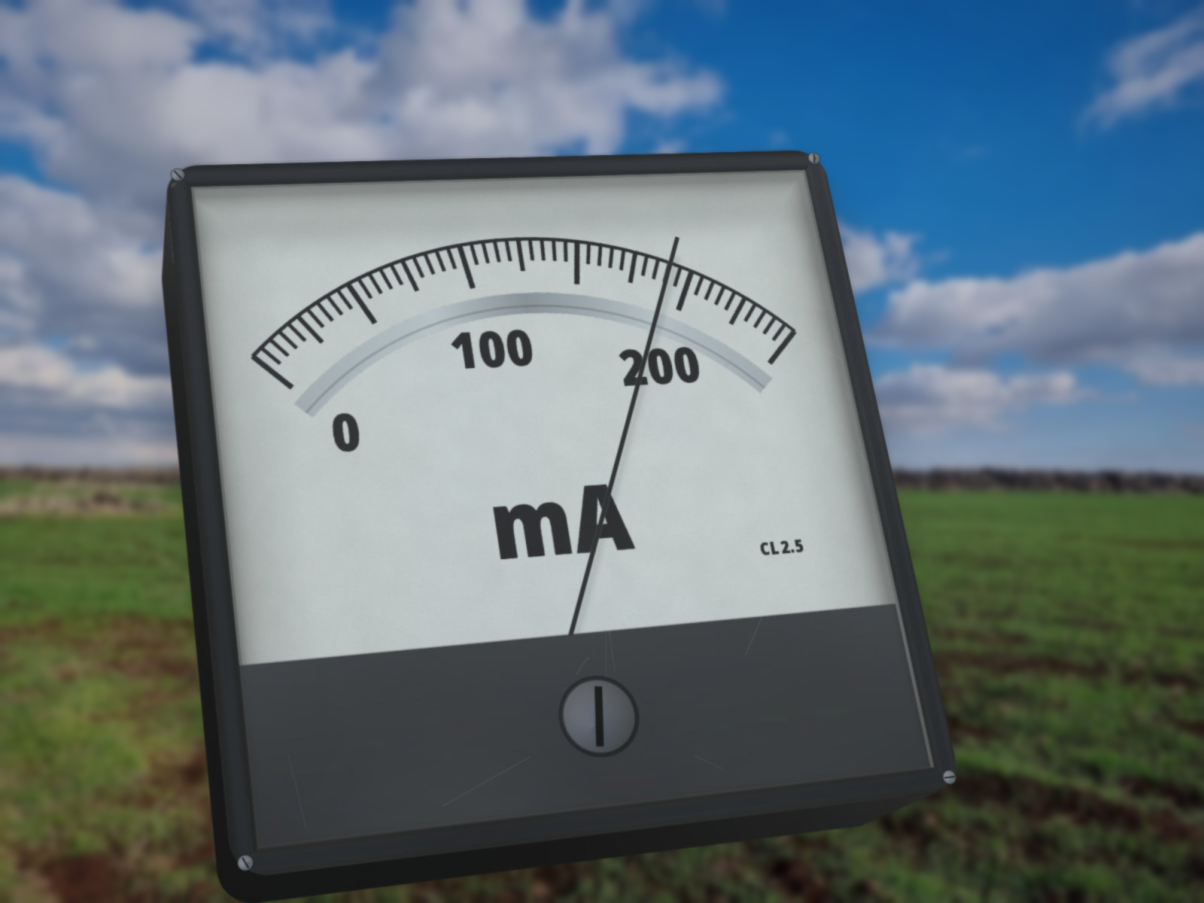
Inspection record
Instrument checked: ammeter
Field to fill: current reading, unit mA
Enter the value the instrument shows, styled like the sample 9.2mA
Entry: 190mA
